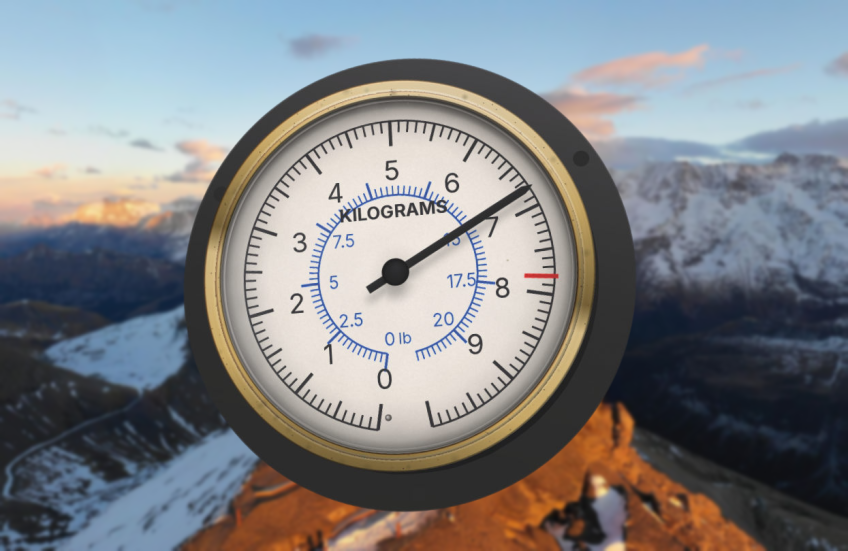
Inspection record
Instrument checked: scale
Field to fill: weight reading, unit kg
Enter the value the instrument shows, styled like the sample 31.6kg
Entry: 6.8kg
